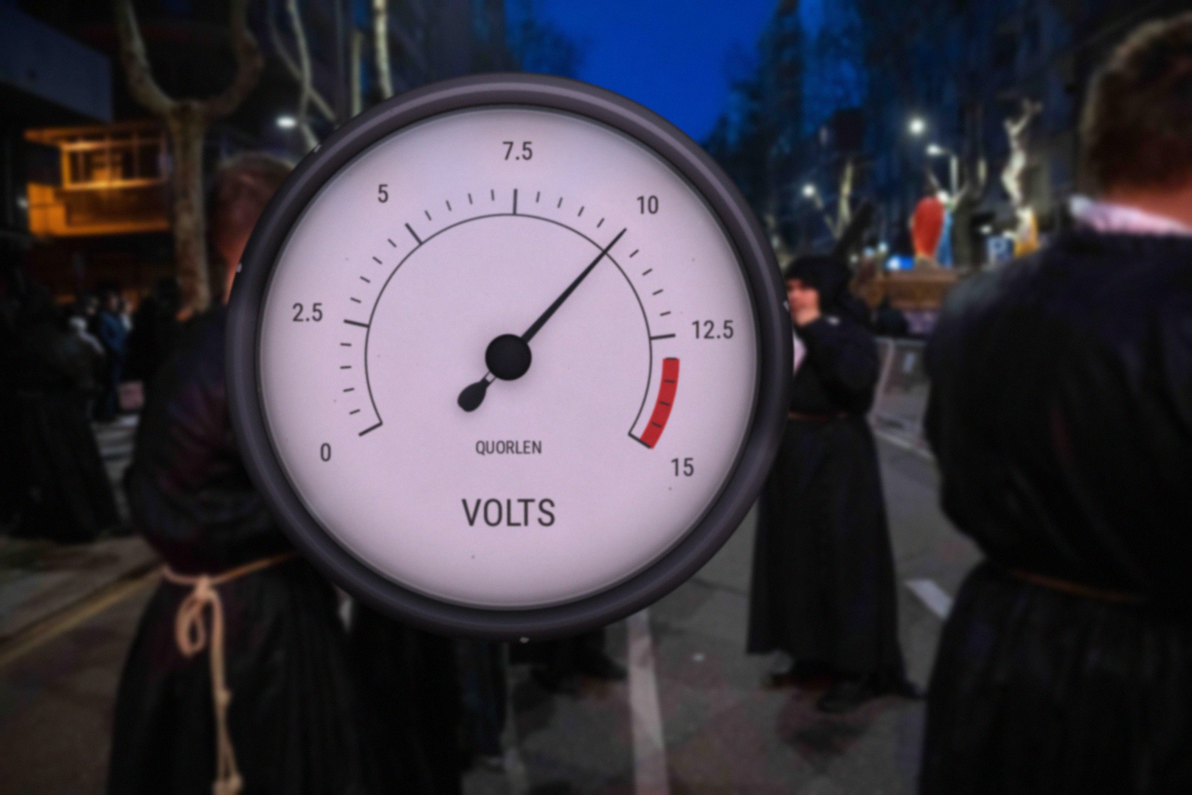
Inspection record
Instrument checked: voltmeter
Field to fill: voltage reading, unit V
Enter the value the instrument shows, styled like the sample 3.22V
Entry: 10V
